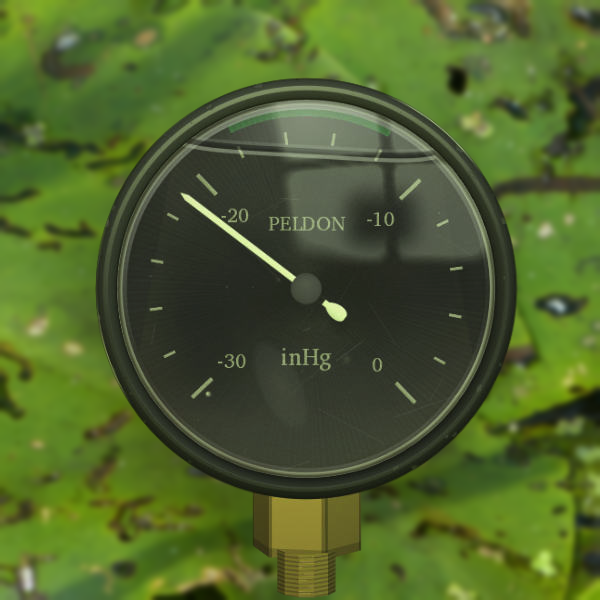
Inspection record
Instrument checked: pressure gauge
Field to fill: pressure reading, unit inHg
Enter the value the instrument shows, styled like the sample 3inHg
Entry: -21inHg
